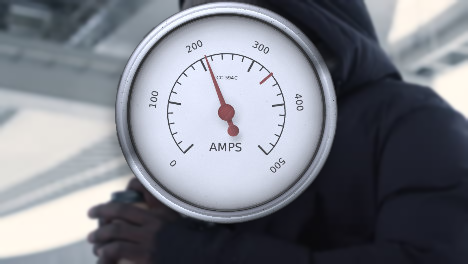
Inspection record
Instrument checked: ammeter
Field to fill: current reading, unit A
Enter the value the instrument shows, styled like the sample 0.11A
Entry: 210A
